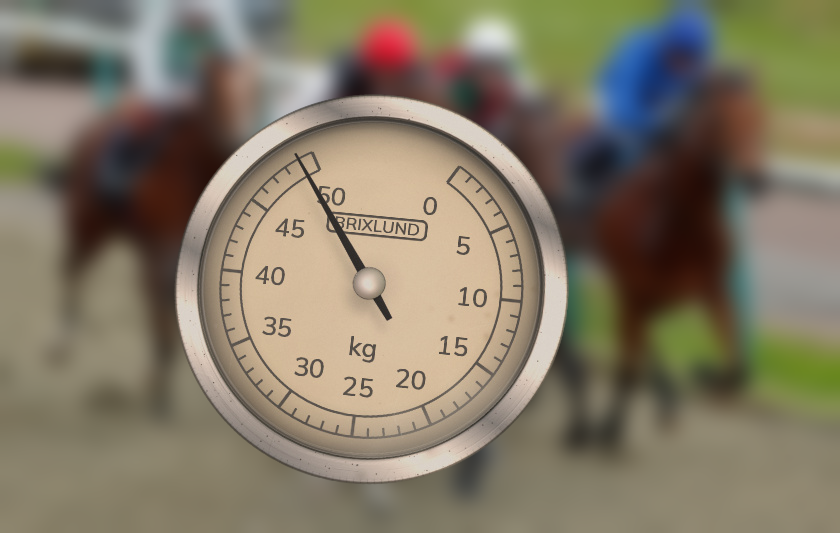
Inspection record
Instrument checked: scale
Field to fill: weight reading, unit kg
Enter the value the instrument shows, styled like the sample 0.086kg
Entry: 49kg
